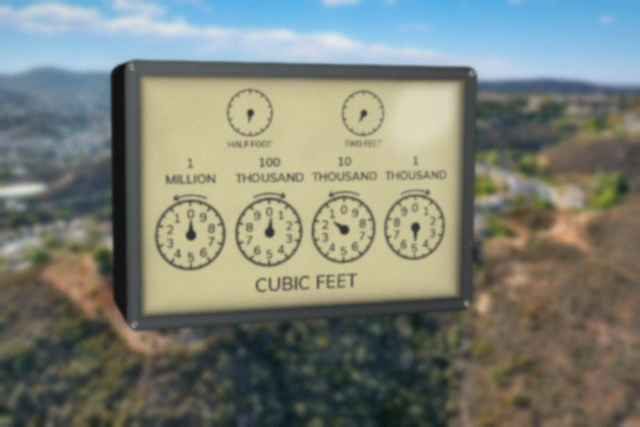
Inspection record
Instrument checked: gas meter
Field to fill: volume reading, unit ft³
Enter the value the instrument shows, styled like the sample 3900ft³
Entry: 1500ft³
